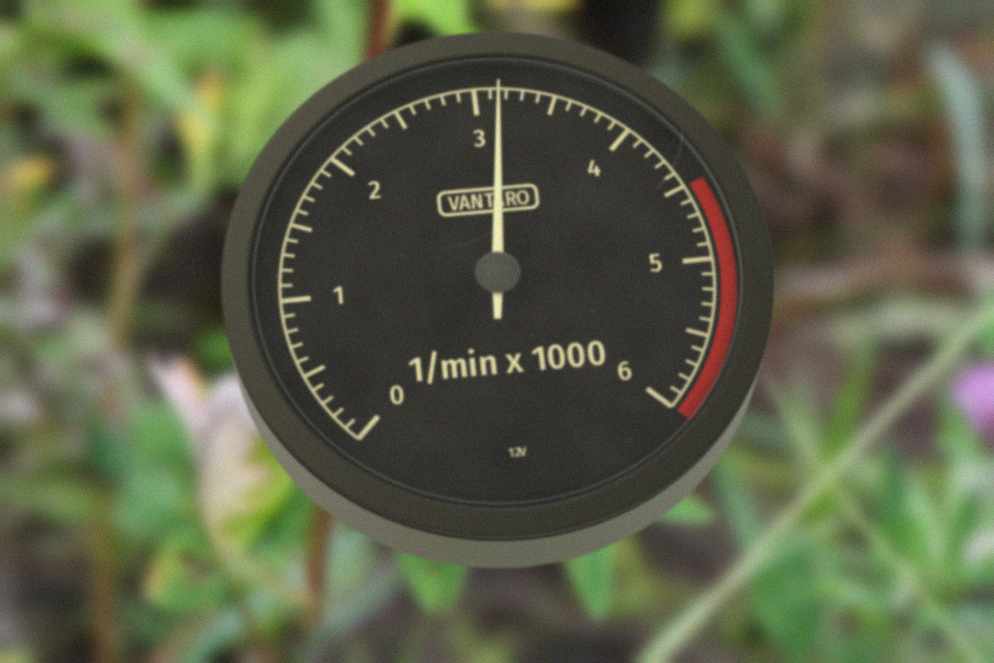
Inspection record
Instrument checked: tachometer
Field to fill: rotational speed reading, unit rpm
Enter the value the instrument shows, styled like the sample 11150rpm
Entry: 3150rpm
